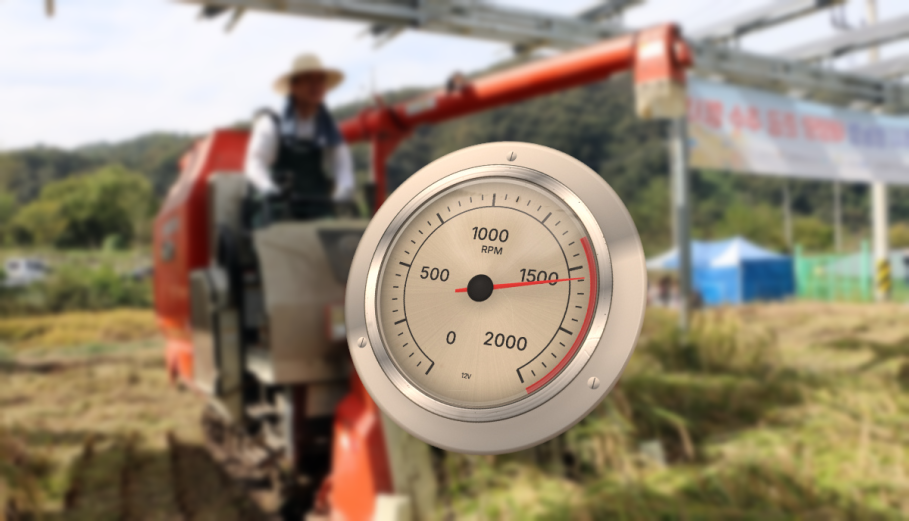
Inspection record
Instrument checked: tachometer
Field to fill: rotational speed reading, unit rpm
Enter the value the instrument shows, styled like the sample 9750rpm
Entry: 1550rpm
